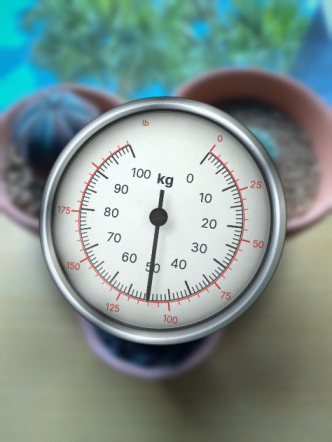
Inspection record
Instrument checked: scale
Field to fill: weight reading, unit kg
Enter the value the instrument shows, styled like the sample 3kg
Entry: 50kg
